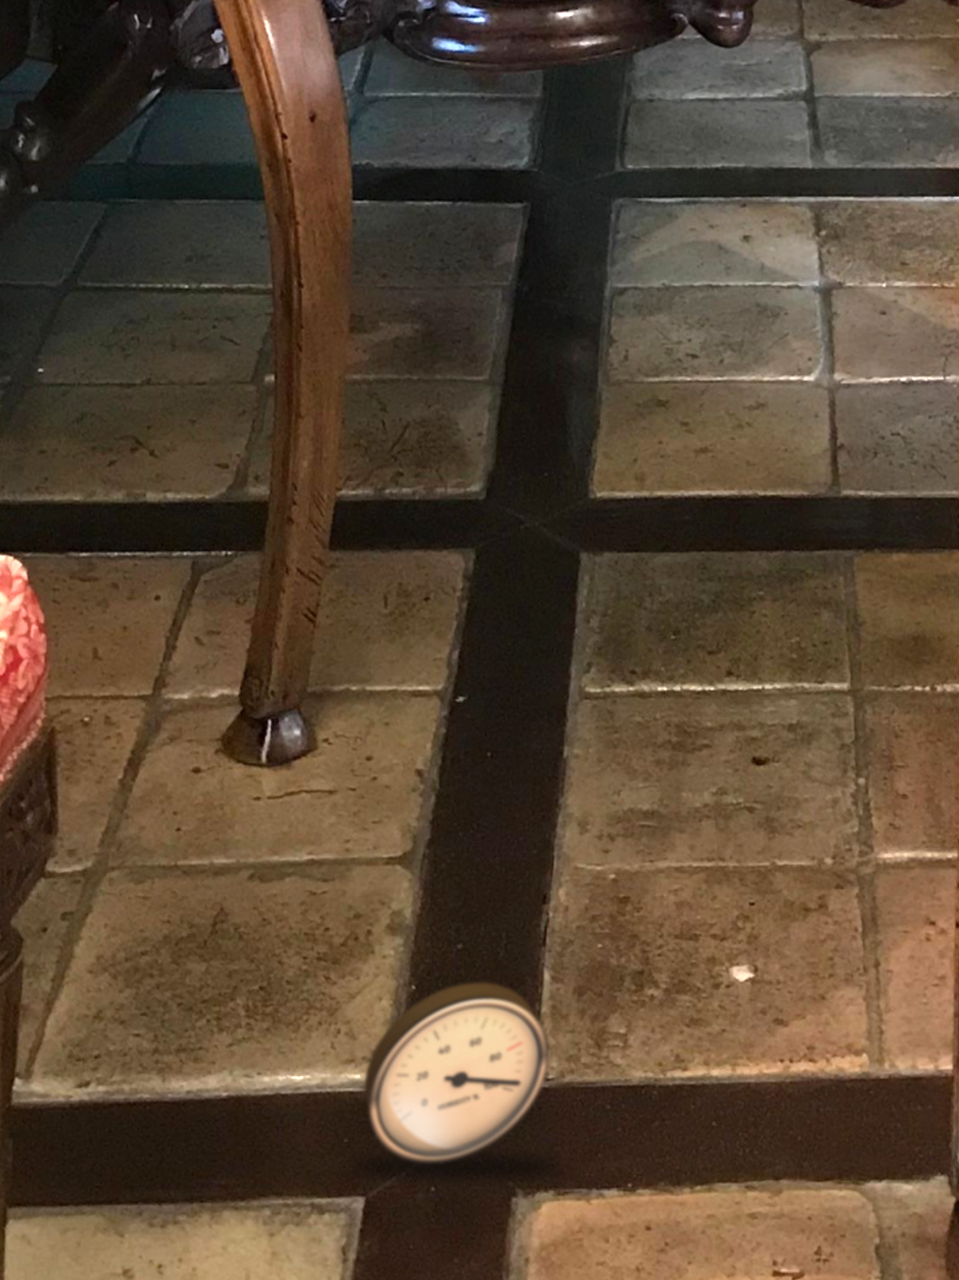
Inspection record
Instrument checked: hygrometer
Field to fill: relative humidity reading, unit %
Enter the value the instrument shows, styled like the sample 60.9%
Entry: 96%
